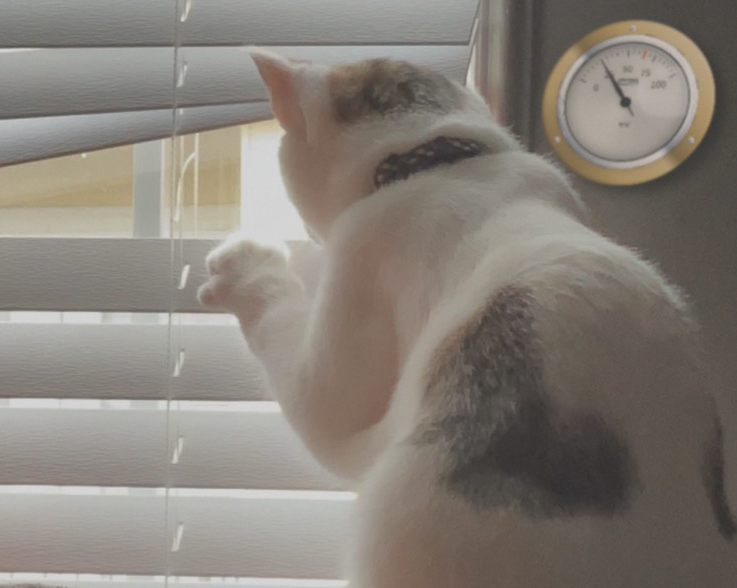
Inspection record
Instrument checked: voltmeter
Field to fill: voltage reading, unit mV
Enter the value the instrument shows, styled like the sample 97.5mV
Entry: 25mV
